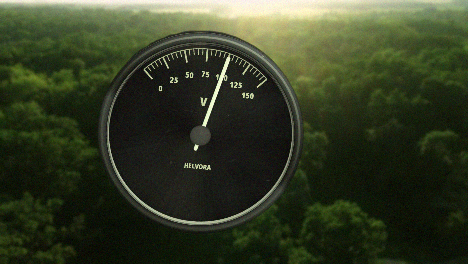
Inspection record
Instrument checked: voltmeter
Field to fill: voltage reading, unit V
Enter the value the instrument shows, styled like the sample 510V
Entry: 100V
